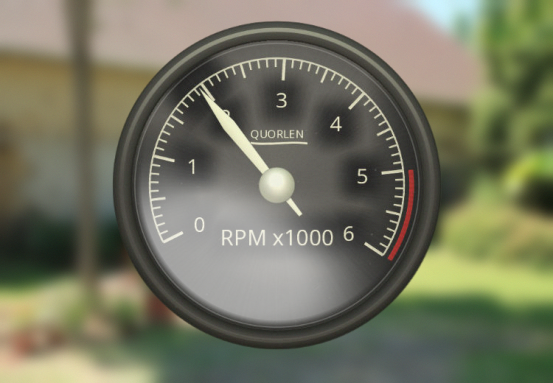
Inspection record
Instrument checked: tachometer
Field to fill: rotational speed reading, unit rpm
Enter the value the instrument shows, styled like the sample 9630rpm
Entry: 1950rpm
